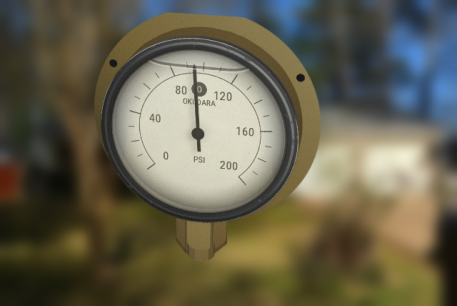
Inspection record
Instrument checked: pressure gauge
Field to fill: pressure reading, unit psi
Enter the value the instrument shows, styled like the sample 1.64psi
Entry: 95psi
